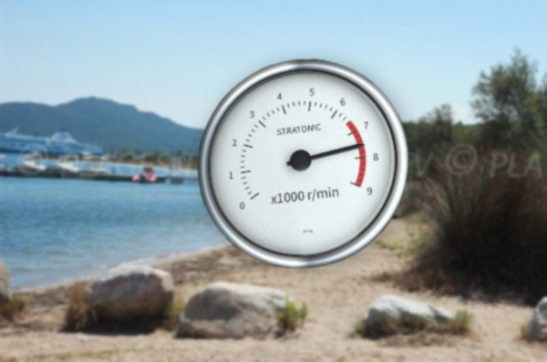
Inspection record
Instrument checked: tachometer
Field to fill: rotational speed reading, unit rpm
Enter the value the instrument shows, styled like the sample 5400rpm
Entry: 7600rpm
